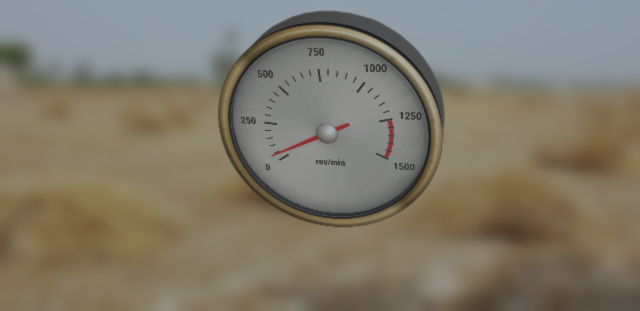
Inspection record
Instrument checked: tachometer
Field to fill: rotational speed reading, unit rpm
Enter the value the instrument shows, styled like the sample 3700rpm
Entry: 50rpm
